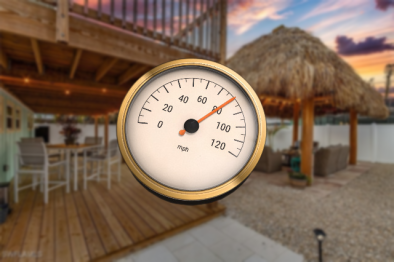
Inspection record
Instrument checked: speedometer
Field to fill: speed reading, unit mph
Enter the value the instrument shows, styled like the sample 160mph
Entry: 80mph
